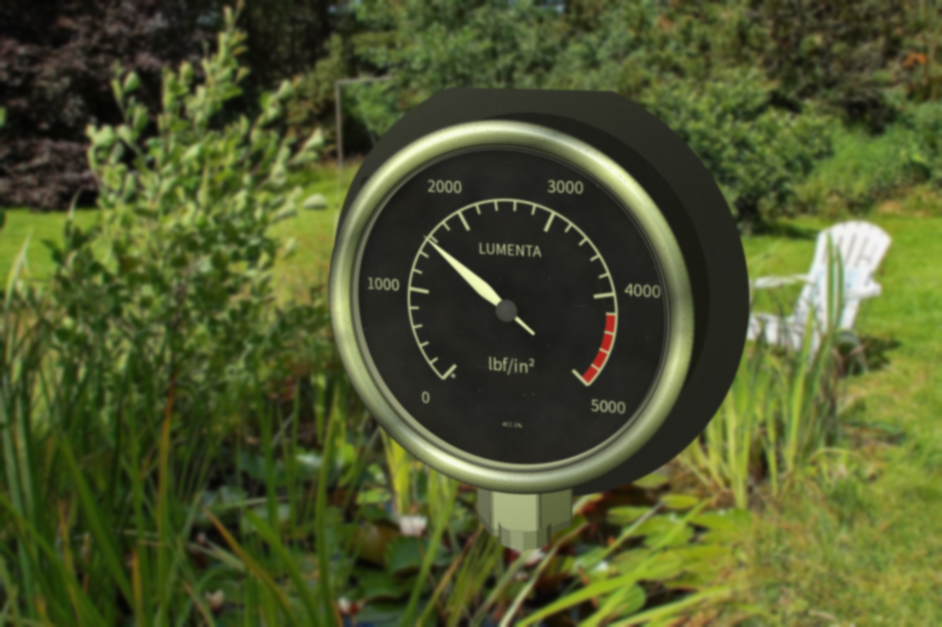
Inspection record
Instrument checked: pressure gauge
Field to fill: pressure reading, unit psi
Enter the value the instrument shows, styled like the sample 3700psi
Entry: 1600psi
